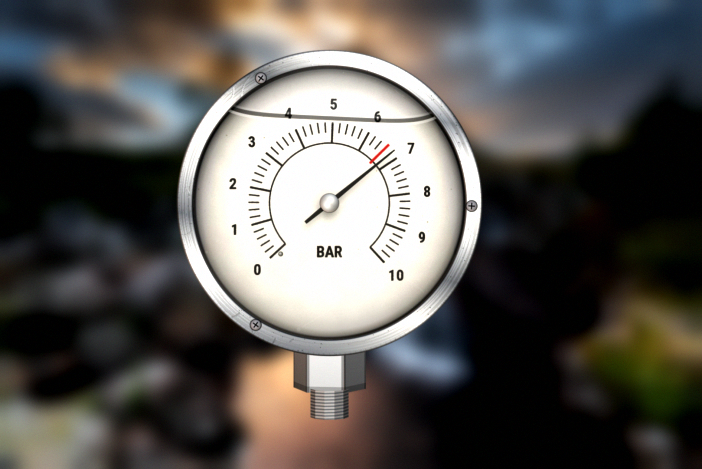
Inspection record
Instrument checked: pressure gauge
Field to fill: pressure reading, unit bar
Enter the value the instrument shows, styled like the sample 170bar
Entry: 6.8bar
